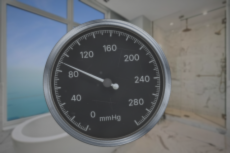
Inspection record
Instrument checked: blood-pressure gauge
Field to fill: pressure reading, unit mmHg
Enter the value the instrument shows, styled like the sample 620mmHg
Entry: 90mmHg
